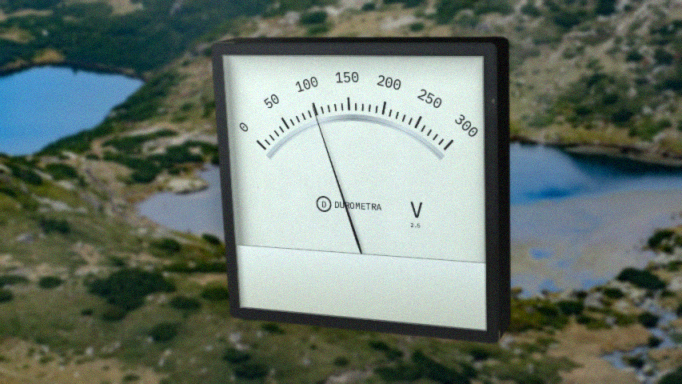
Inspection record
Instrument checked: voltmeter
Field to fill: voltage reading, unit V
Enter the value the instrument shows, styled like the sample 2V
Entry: 100V
